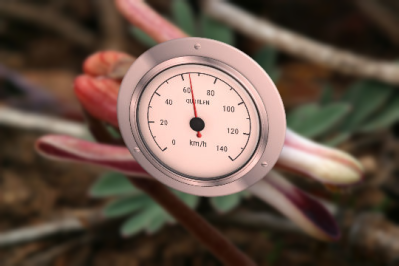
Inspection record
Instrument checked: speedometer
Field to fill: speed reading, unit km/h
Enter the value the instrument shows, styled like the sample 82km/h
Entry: 65km/h
